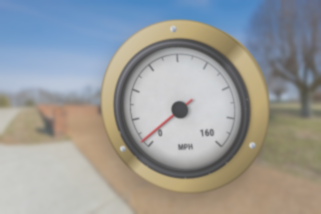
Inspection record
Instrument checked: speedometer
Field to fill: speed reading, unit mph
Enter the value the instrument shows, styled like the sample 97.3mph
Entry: 5mph
